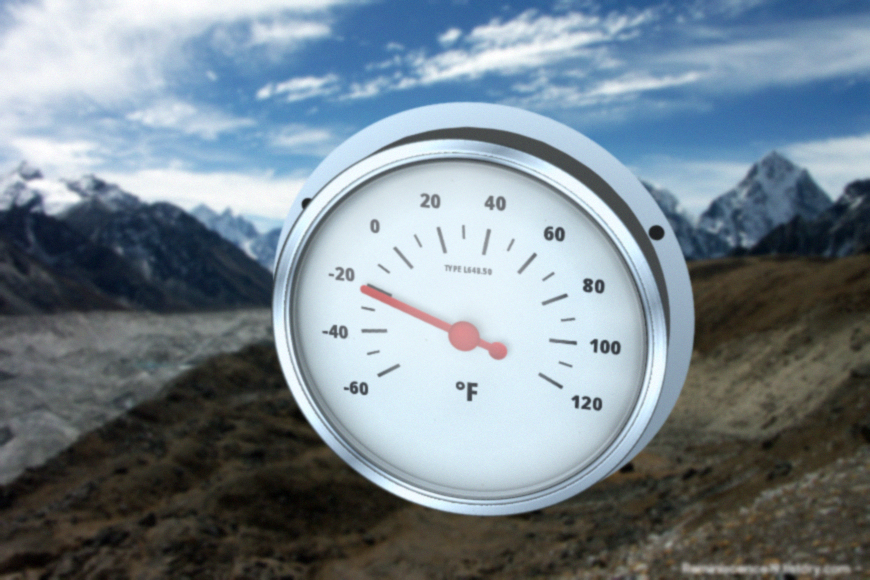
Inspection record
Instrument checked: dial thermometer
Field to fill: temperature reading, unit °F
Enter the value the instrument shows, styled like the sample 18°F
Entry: -20°F
